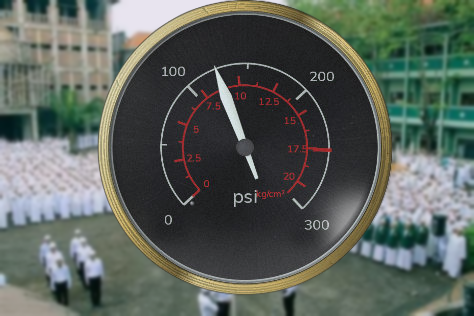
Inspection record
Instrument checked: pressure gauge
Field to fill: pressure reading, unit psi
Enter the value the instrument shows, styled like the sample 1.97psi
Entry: 125psi
